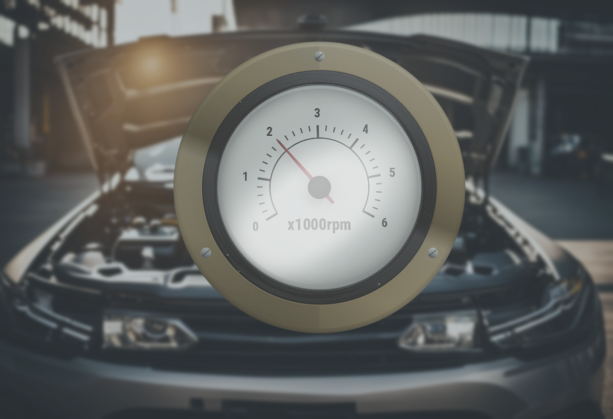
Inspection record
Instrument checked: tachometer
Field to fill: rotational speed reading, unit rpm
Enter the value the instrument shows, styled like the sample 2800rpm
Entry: 2000rpm
